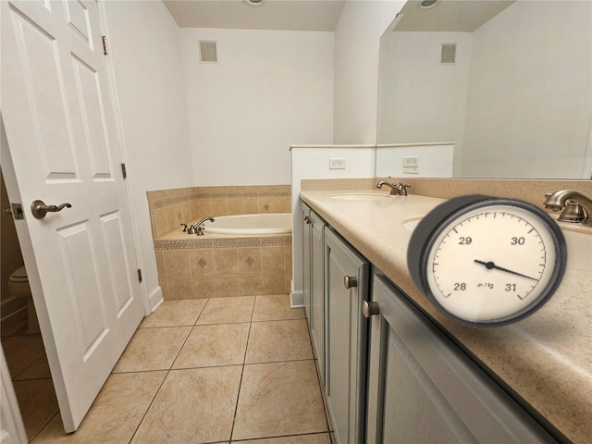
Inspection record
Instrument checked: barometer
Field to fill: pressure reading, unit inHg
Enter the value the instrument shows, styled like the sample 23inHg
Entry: 30.7inHg
